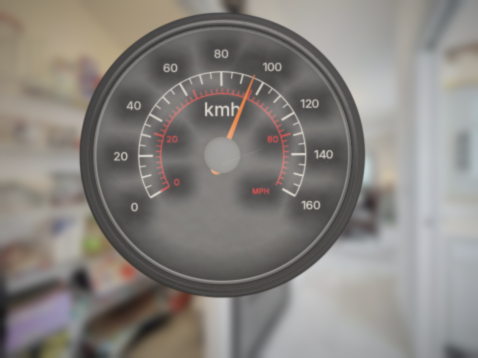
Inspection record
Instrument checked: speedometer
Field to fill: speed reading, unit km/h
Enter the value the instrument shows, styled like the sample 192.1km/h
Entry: 95km/h
